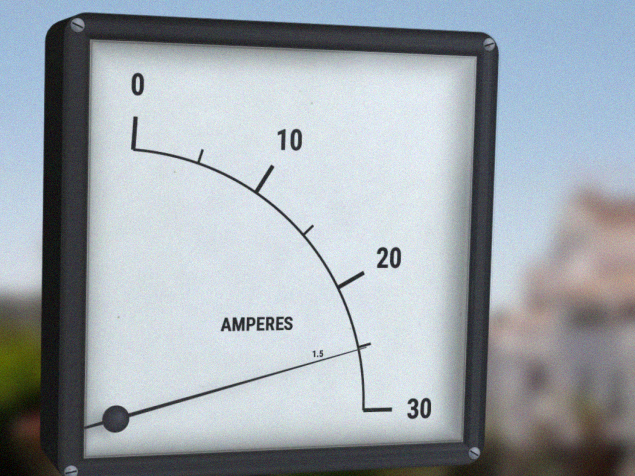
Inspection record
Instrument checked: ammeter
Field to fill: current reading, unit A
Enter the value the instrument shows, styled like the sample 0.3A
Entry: 25A
